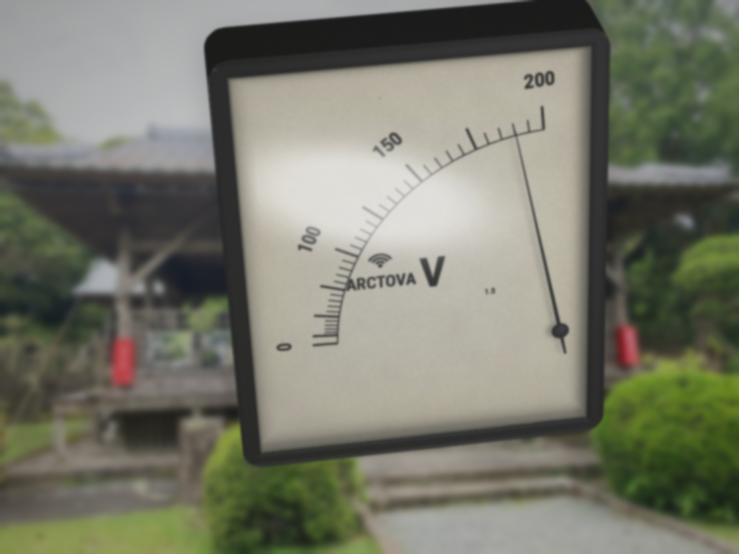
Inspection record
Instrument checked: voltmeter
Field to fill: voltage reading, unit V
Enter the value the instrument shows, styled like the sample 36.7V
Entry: 190V
